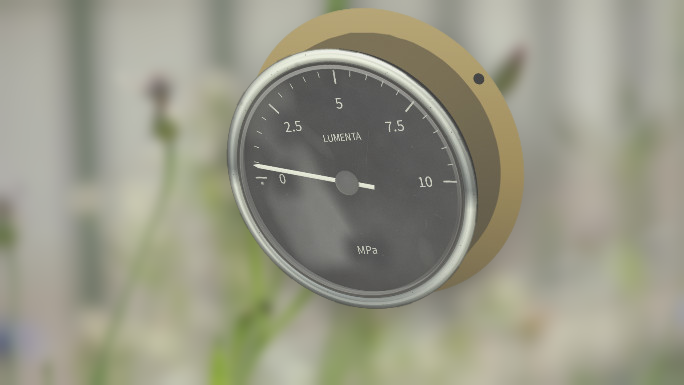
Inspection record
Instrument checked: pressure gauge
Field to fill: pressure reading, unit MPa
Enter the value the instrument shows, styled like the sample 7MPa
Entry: 0.5MPa
